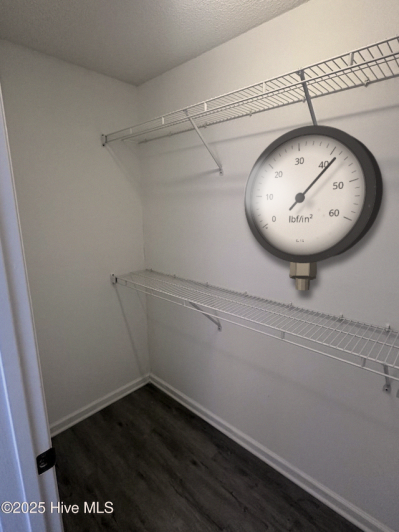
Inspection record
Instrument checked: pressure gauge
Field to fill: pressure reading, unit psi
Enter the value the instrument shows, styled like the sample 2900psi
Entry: 42psi
